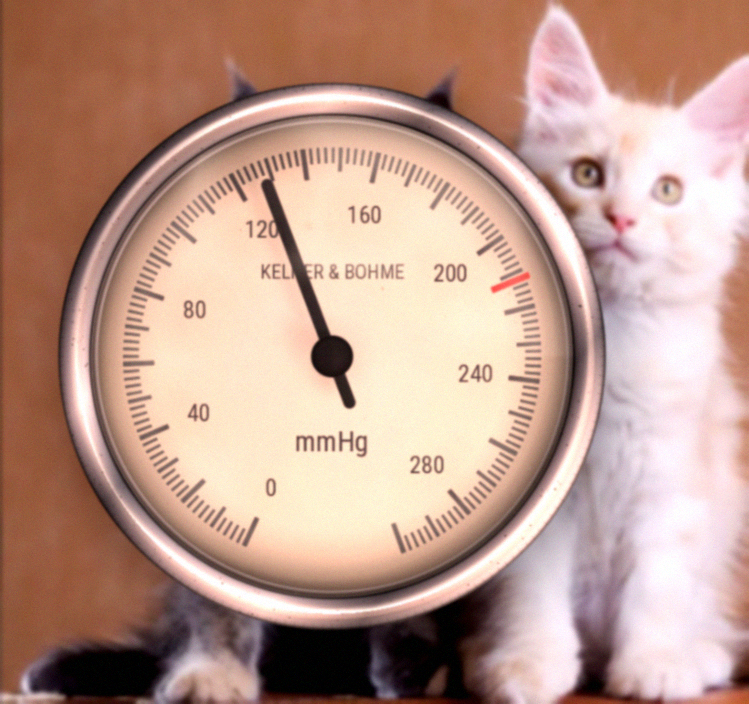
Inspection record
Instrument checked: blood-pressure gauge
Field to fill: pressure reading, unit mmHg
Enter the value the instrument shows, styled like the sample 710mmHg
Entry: 128mmHg
